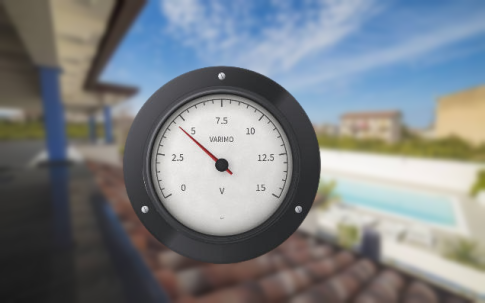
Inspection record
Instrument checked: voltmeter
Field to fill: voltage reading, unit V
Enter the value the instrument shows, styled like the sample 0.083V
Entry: 4.5V
